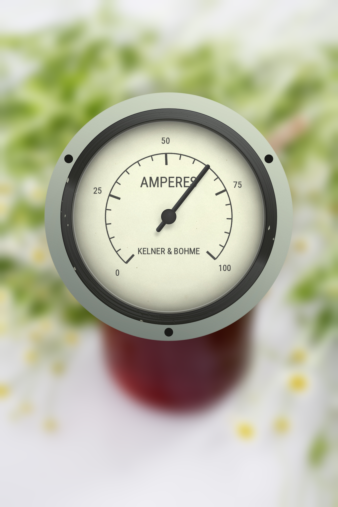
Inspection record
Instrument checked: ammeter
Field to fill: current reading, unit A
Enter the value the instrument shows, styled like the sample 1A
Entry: 65A
